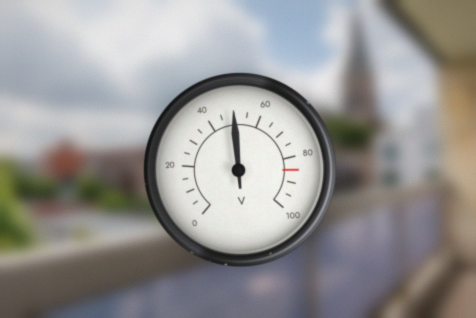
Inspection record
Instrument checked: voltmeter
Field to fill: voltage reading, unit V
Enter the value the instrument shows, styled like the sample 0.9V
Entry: 50V
